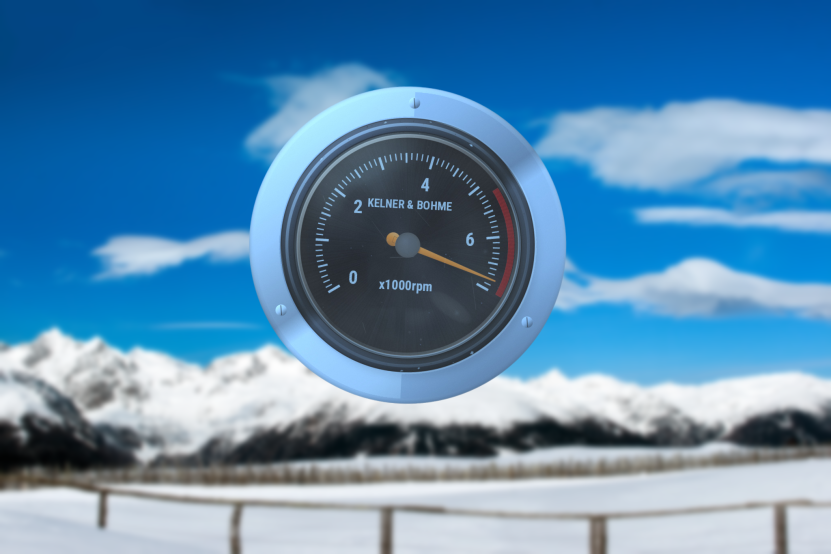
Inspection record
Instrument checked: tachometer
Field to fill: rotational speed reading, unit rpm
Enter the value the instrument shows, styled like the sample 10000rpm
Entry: 6800rpm
